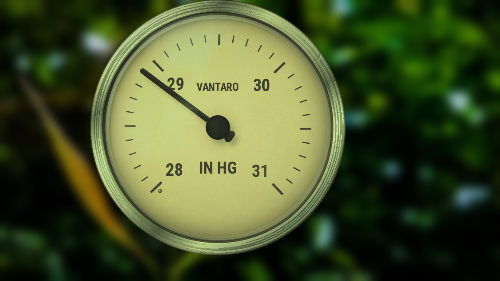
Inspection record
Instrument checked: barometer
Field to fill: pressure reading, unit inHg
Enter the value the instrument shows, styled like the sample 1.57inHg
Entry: 28.9inHg
